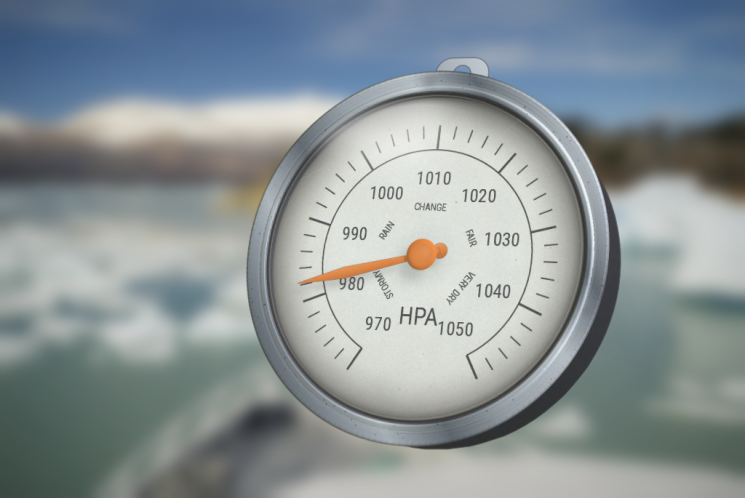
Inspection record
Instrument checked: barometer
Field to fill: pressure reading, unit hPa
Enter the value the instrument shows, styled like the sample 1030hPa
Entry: 982hPa
